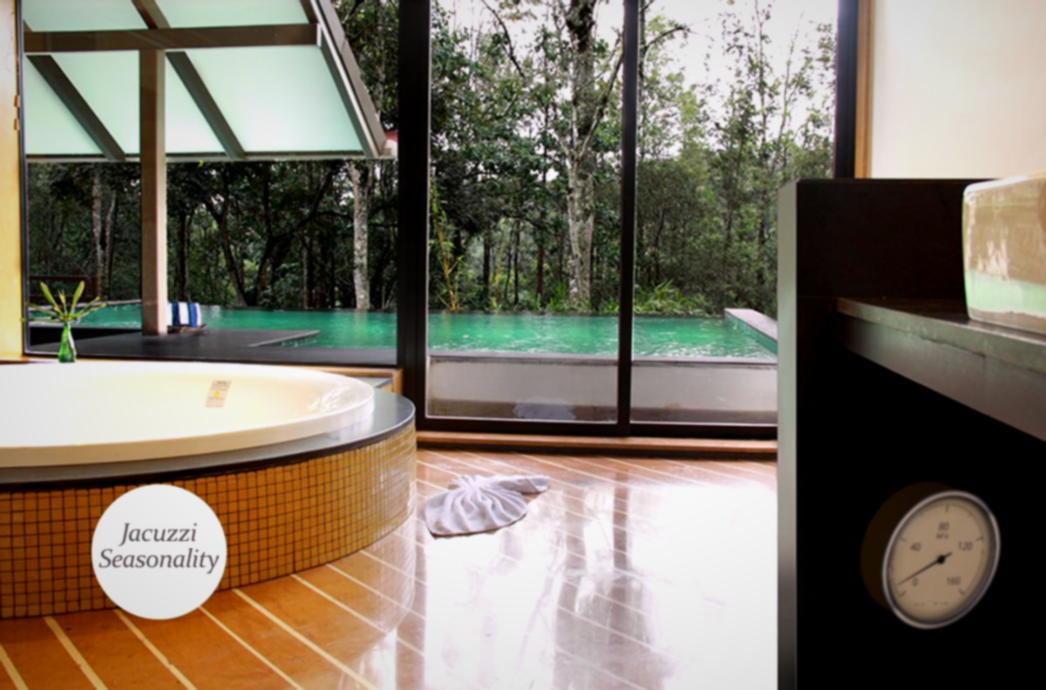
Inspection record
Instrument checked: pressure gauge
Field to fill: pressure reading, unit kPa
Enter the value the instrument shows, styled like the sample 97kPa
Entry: 10kPa
